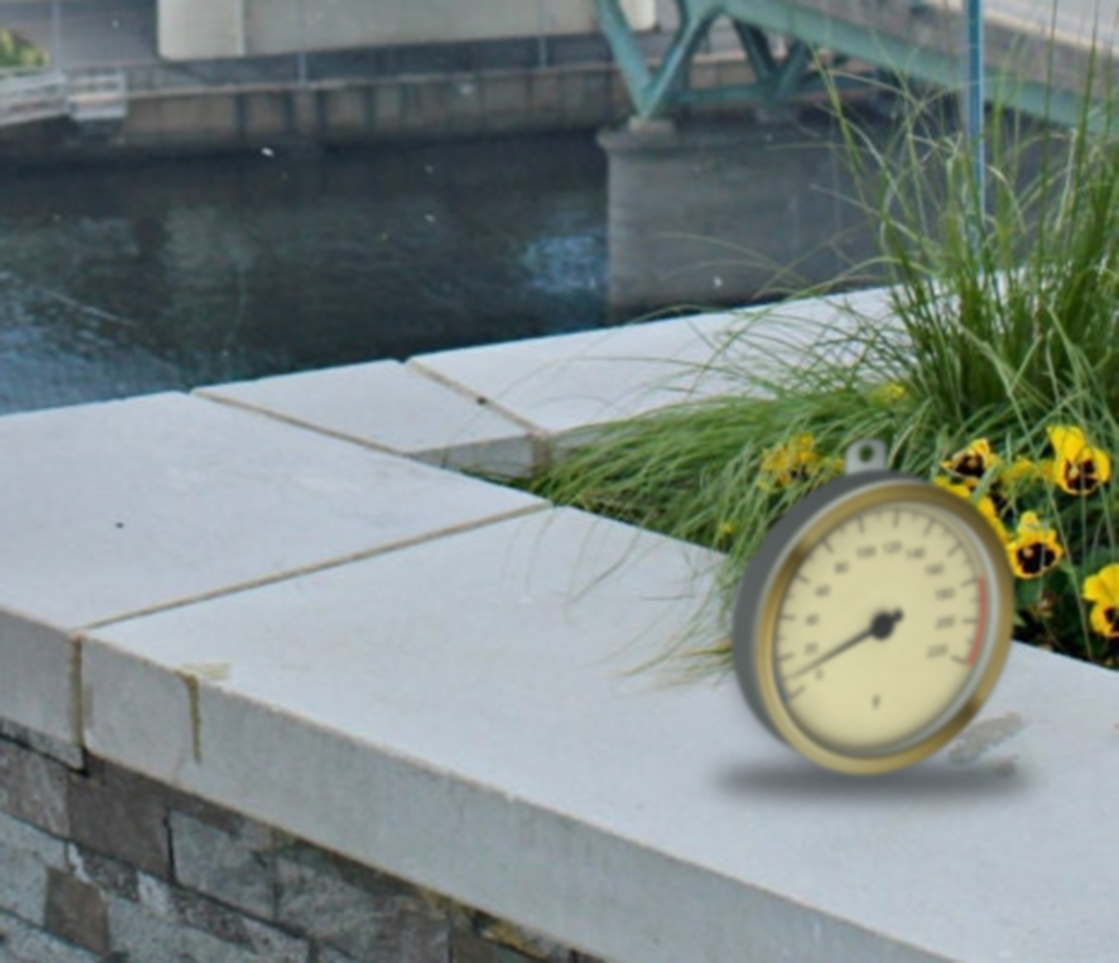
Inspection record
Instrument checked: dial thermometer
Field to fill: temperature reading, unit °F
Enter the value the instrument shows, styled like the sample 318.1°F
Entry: 10°F
